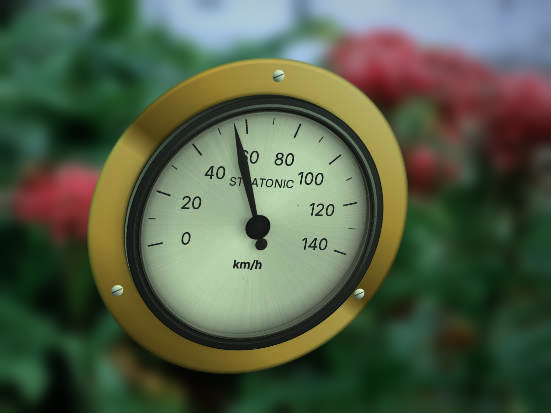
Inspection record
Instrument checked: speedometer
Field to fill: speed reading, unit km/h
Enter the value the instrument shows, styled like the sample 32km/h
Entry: 55km/h
